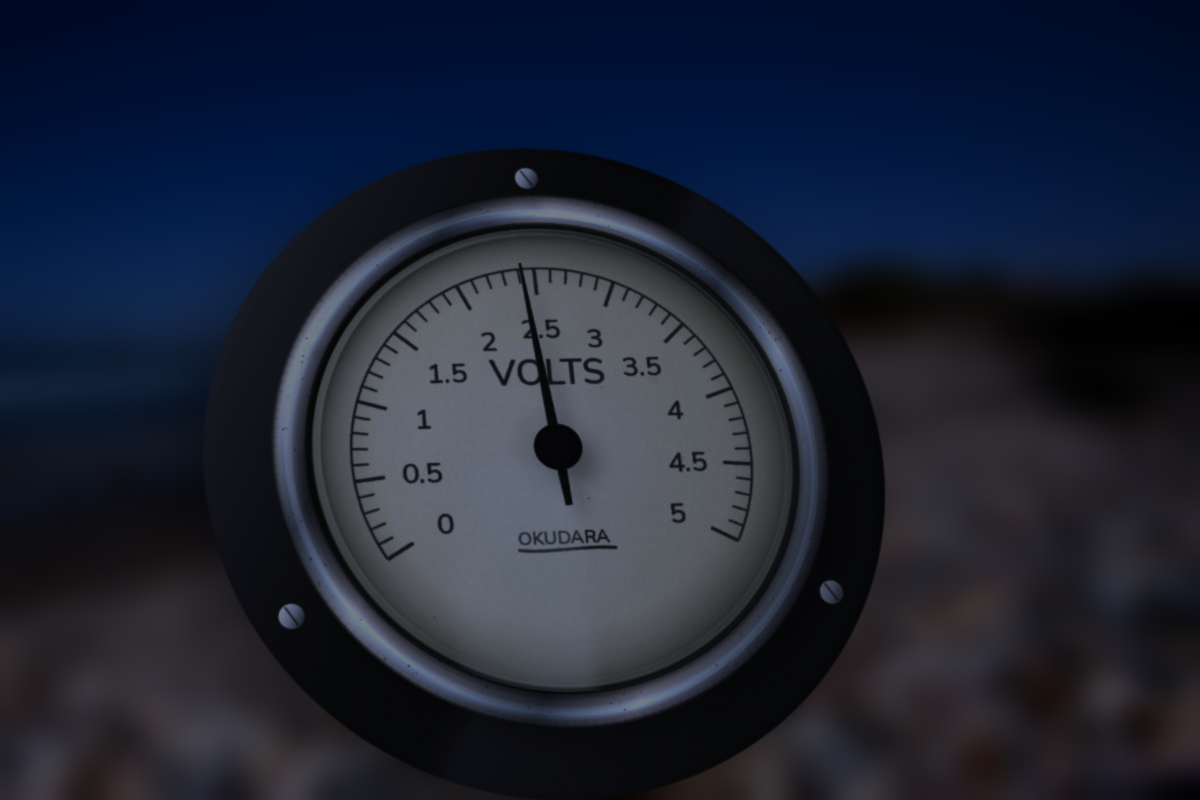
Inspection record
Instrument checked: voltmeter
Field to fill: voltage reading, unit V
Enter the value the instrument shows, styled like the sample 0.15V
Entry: 2.4V
